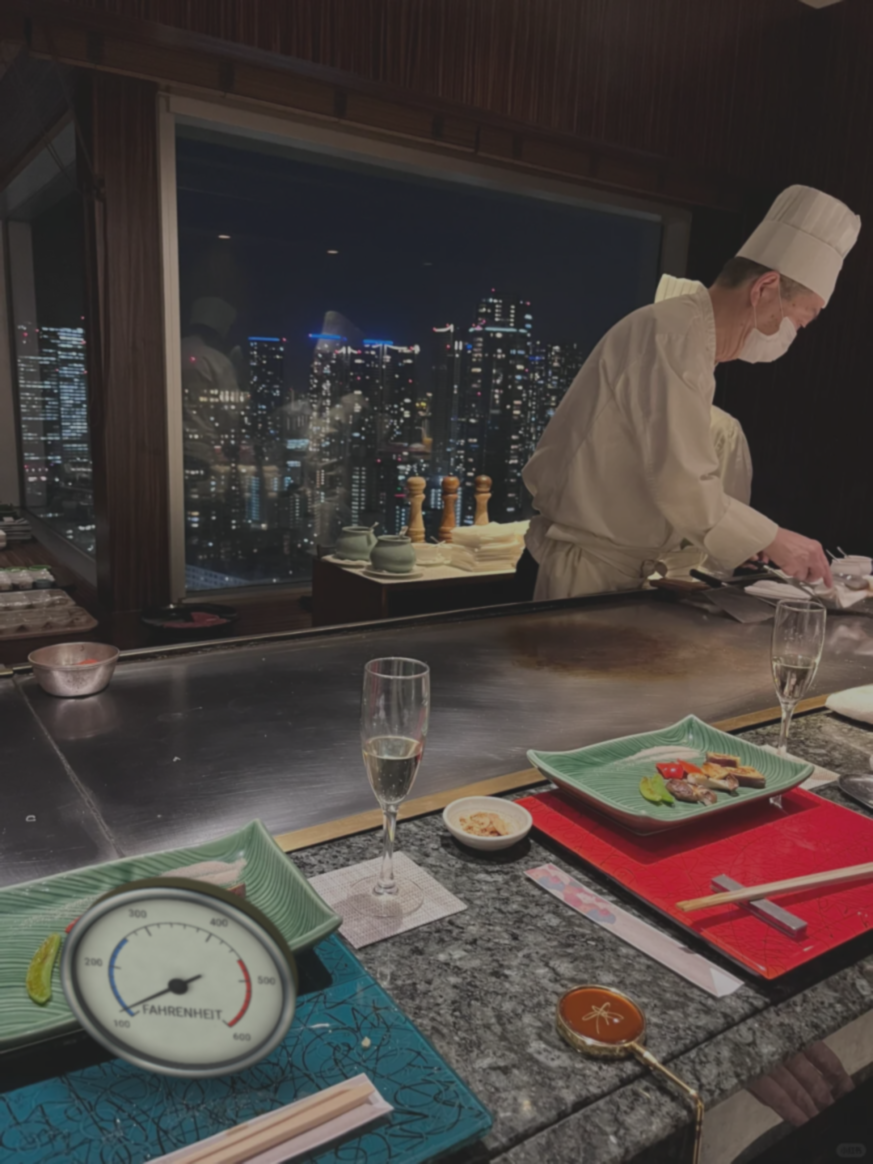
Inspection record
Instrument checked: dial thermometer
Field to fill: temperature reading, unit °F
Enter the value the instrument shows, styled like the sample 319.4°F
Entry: 120°F
